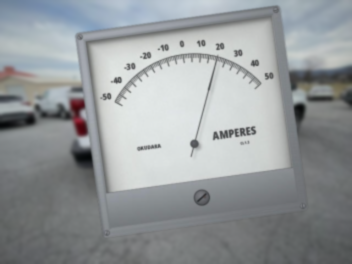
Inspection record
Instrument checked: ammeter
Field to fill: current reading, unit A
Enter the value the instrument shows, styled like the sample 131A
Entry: 20A
